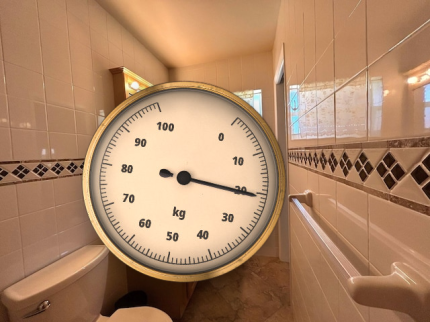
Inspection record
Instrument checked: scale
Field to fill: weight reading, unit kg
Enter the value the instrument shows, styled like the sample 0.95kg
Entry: 21kg
